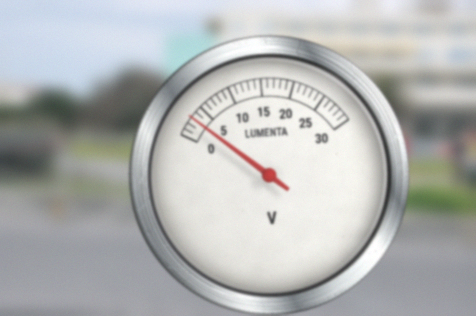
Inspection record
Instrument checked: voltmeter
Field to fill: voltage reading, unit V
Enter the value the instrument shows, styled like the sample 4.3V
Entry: 3V
